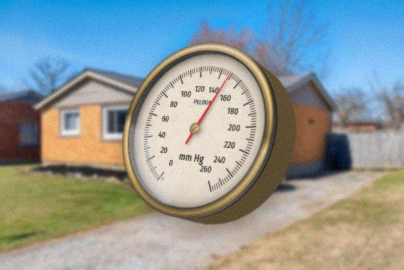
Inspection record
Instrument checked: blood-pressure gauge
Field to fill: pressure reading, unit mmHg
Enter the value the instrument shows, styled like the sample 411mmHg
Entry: 150mmHg
